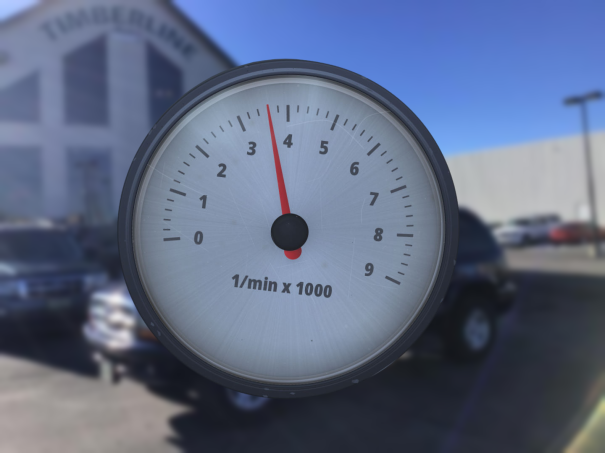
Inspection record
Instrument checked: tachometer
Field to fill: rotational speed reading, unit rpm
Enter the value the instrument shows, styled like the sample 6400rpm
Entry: 3600rpm
